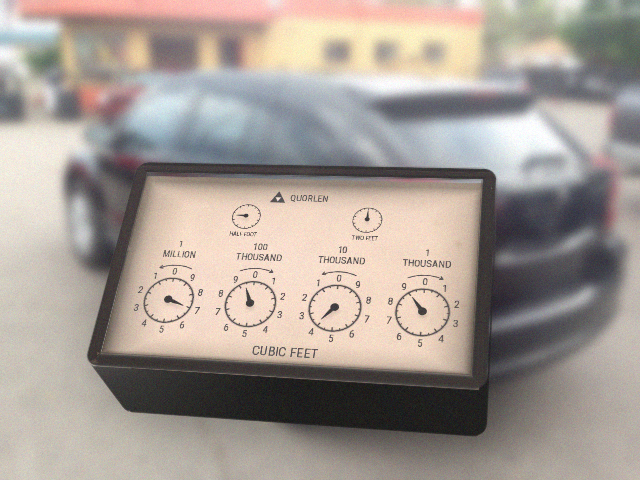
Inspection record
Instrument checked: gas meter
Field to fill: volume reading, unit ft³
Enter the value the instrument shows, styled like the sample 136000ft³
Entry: 693900ft³
